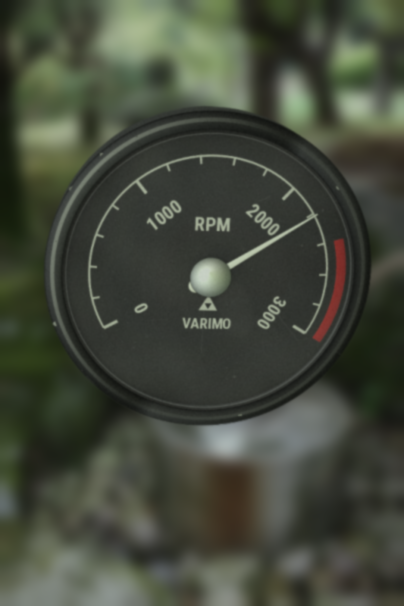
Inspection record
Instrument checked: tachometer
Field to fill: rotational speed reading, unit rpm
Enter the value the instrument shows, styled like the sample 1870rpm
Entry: 2200rpm
